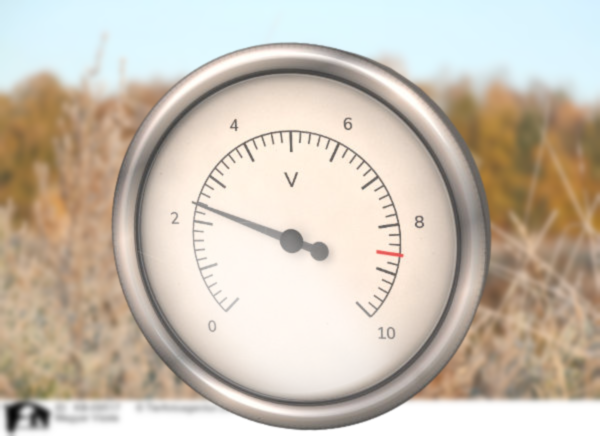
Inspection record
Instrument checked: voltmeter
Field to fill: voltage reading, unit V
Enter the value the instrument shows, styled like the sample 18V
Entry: 2.4V
